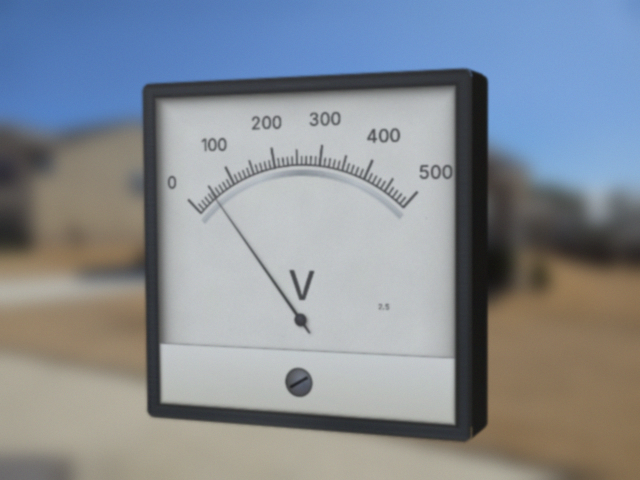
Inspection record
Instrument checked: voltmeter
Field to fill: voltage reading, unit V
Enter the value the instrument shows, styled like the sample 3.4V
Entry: 50V
